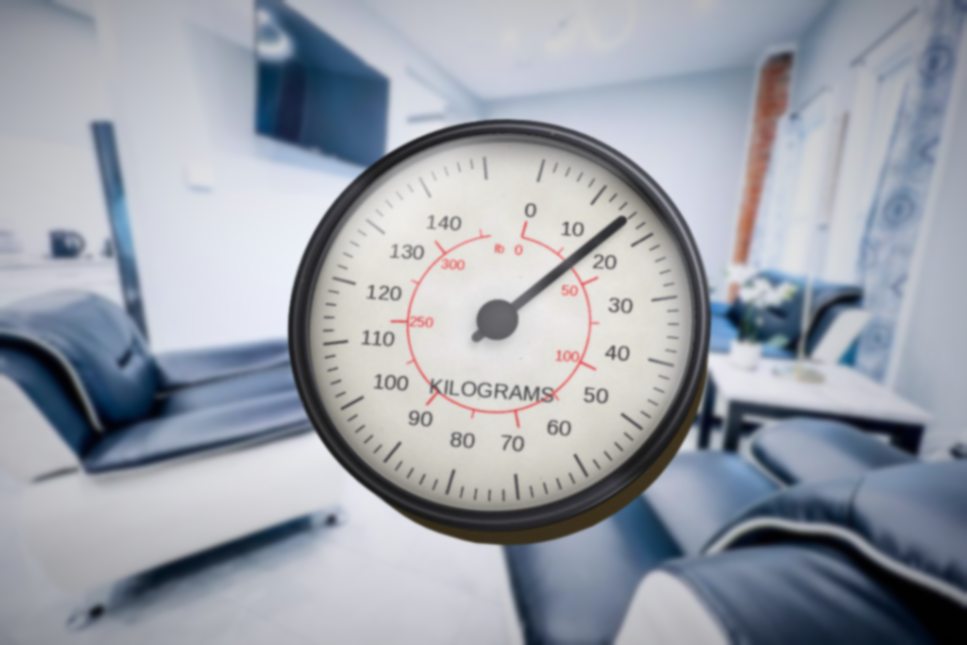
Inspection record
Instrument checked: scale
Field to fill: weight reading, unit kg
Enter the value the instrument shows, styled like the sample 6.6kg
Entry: 16kg
